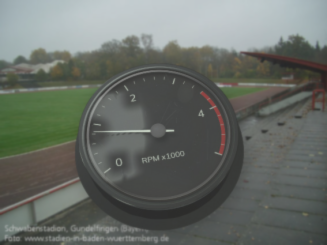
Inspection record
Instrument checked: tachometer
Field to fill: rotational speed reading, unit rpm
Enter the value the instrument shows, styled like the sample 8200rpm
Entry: 800rpm
